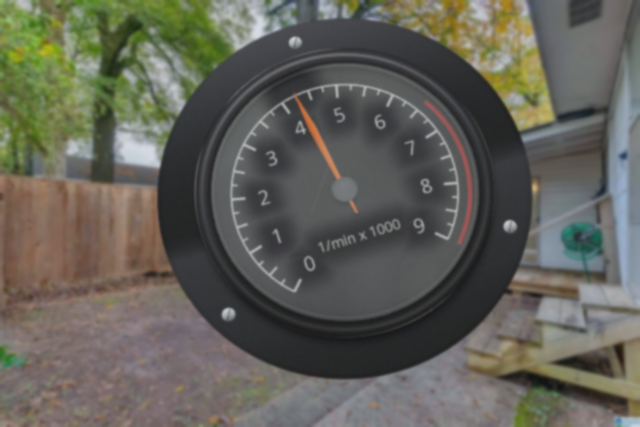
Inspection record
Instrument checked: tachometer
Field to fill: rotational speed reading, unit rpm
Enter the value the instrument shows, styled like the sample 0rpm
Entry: 4250rpm
